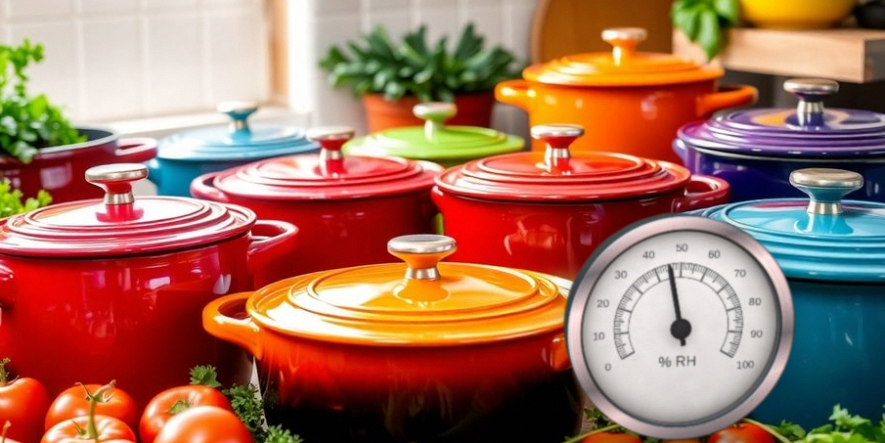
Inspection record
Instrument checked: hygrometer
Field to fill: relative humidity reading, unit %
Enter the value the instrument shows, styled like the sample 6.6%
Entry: 45%
